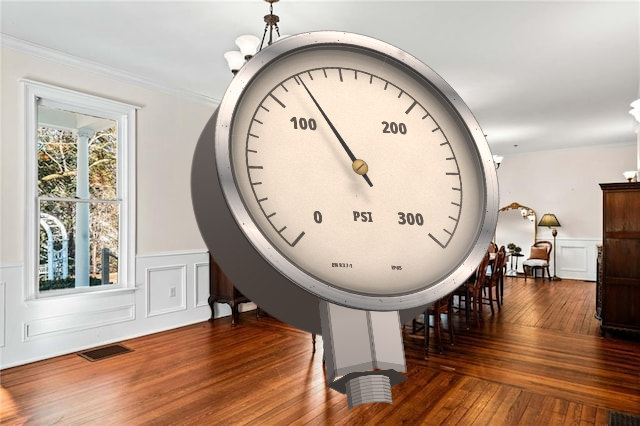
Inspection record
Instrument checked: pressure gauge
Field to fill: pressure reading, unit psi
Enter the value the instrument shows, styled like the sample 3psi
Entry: 120psi
